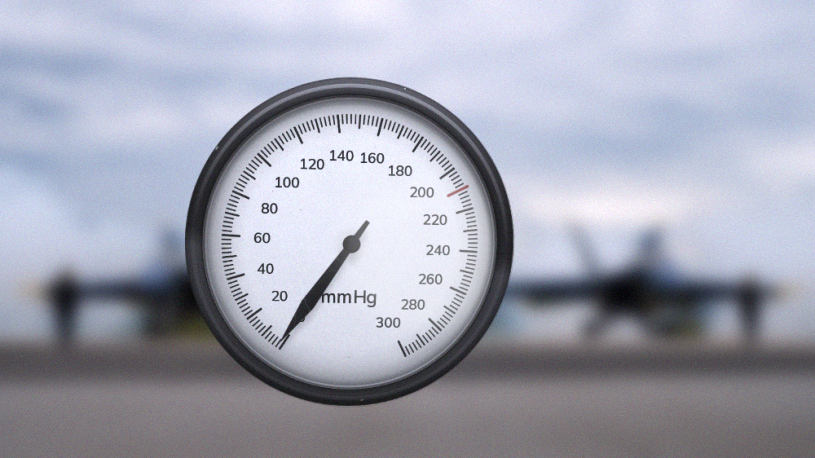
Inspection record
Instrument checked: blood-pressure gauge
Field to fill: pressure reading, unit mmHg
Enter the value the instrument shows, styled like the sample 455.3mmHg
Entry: 2mmHg
